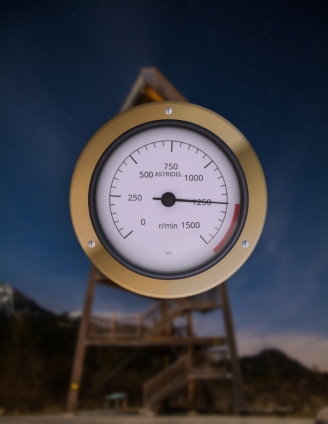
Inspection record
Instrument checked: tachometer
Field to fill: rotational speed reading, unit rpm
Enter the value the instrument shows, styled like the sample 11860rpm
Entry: 1250rpm
